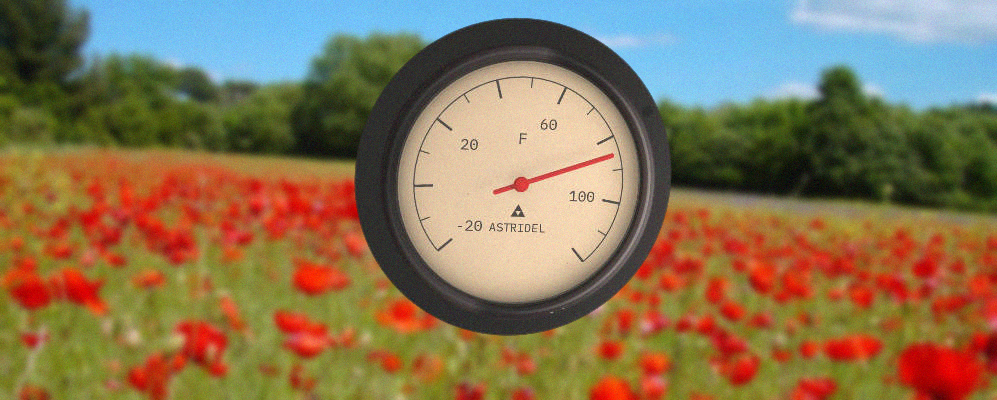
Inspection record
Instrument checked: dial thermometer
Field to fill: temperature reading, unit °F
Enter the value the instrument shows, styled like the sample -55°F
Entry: 85°F
